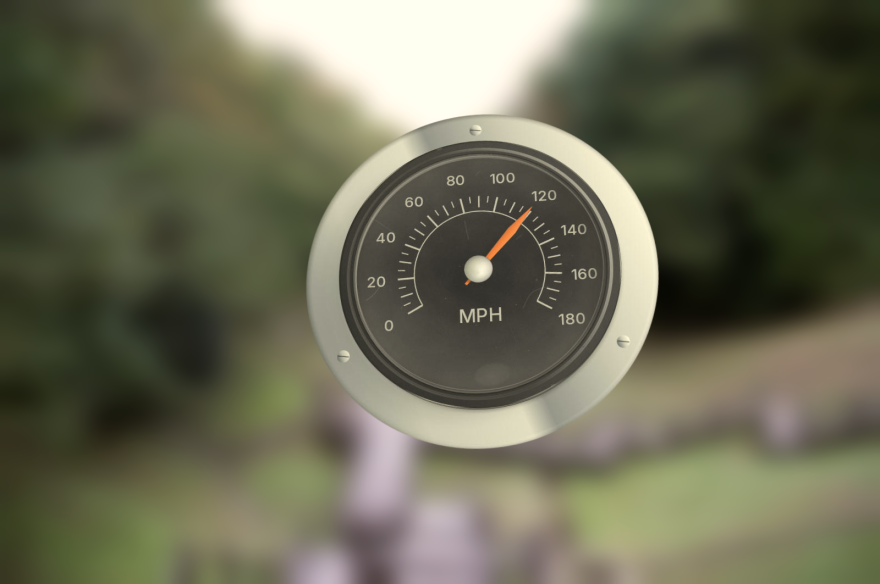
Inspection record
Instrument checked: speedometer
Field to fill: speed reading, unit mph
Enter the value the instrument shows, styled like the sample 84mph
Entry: 120mph
